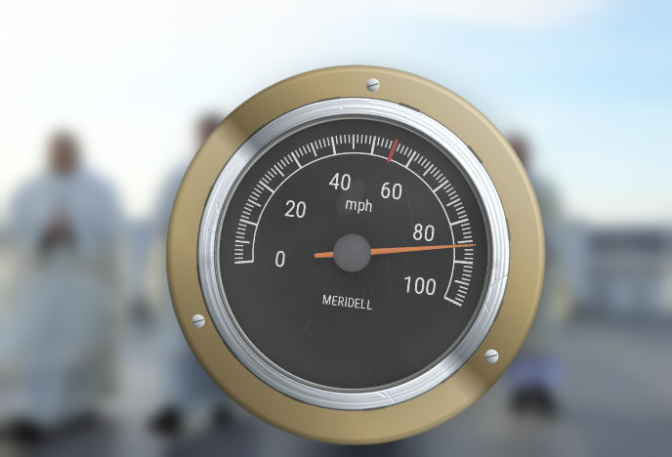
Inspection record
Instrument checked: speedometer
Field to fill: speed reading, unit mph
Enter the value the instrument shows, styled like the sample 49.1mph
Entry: 86mph
